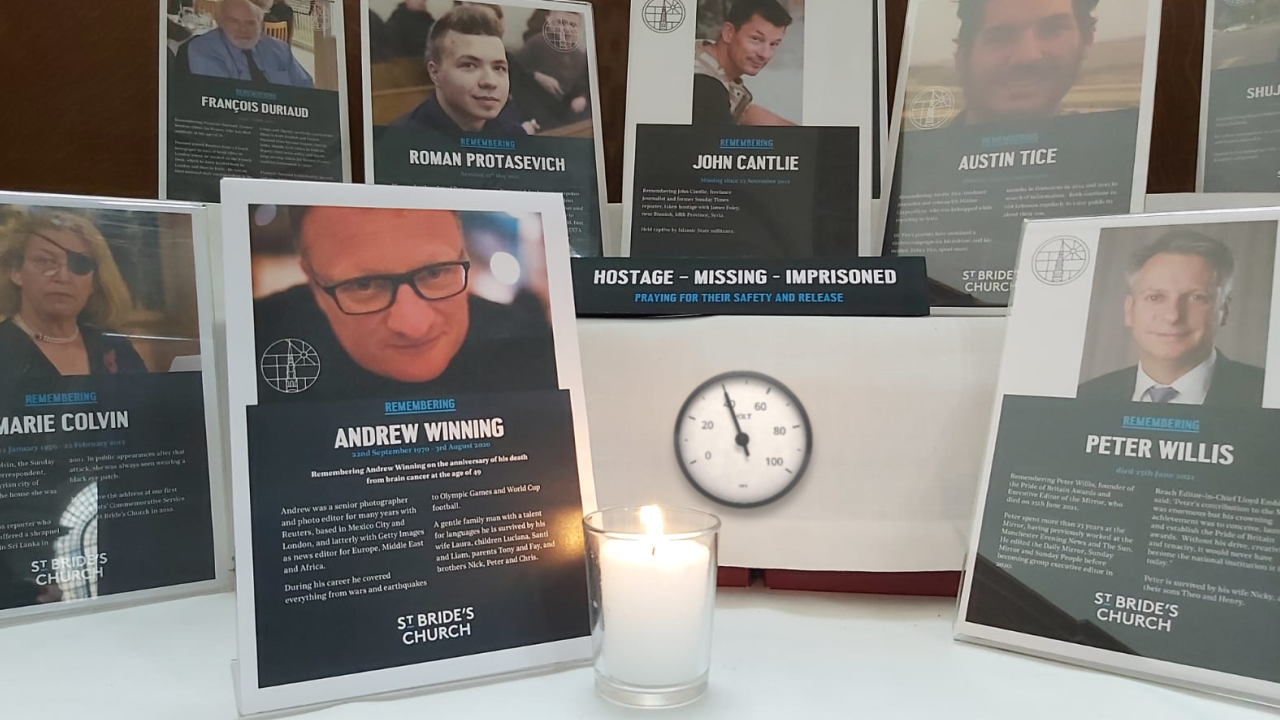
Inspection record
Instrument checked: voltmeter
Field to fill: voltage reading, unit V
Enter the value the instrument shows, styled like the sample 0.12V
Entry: 40V
